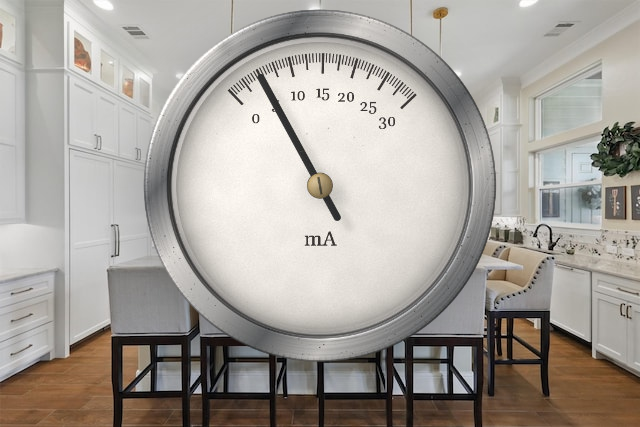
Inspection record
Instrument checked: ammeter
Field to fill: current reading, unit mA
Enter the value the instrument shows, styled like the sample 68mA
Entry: 5mA
